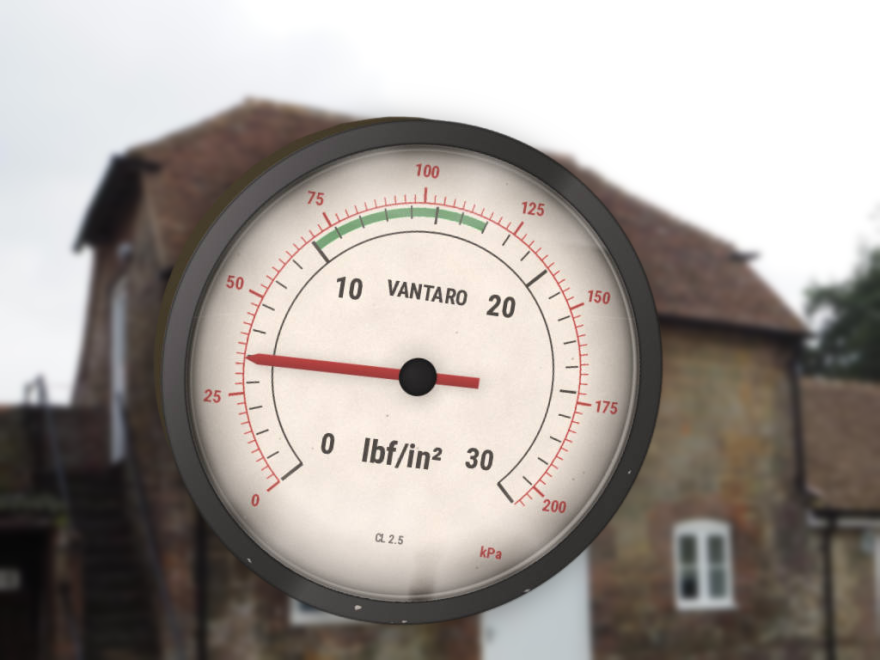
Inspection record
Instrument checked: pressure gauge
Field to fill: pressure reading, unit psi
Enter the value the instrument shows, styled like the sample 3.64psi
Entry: 5psi
